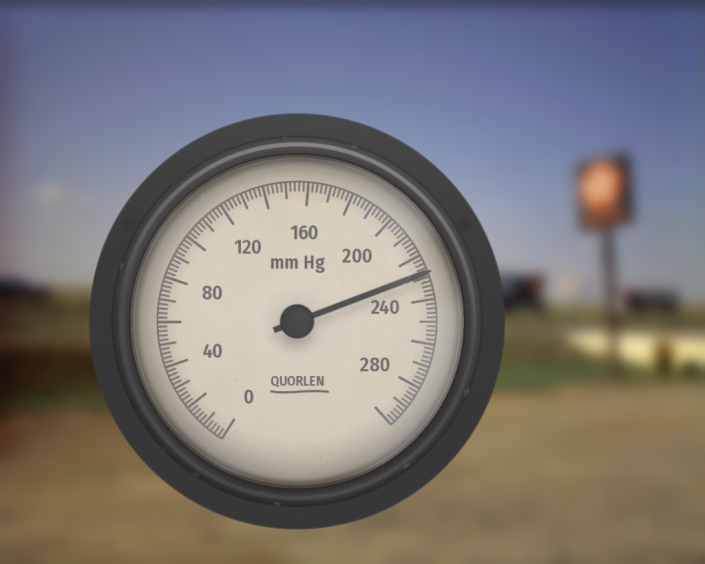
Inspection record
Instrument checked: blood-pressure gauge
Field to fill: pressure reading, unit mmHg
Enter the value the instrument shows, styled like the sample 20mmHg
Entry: 228mmHg
